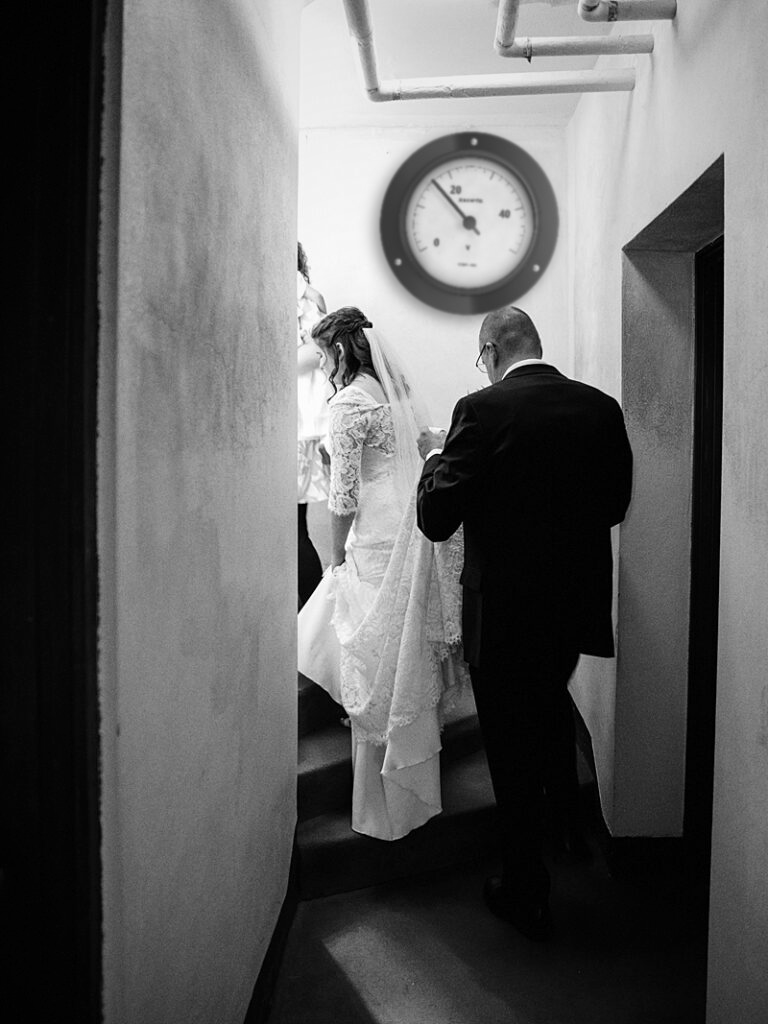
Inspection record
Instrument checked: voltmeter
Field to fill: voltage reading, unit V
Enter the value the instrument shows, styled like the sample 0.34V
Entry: 16V
